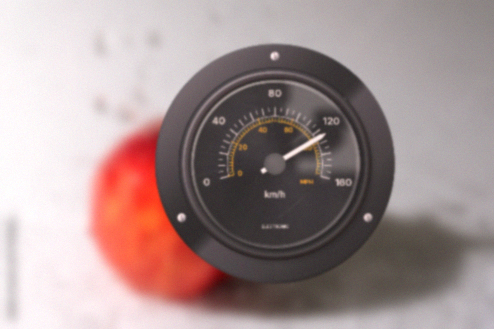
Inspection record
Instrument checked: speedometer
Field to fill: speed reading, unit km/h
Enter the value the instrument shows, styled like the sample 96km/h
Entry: 125km/h
